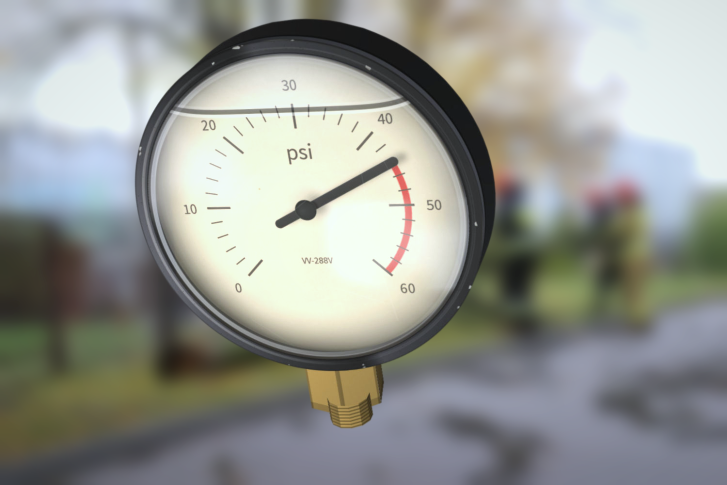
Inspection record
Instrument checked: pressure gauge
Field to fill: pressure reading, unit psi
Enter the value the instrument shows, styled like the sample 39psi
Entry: 44psi
